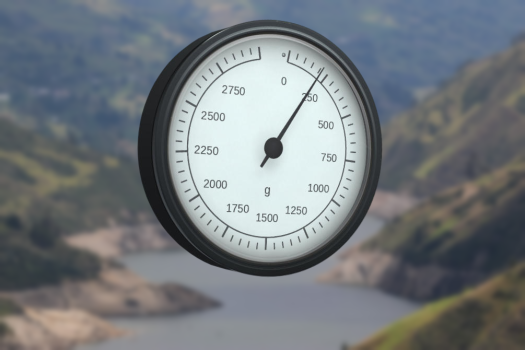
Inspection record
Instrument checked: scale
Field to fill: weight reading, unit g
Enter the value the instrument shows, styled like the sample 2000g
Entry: 200g
